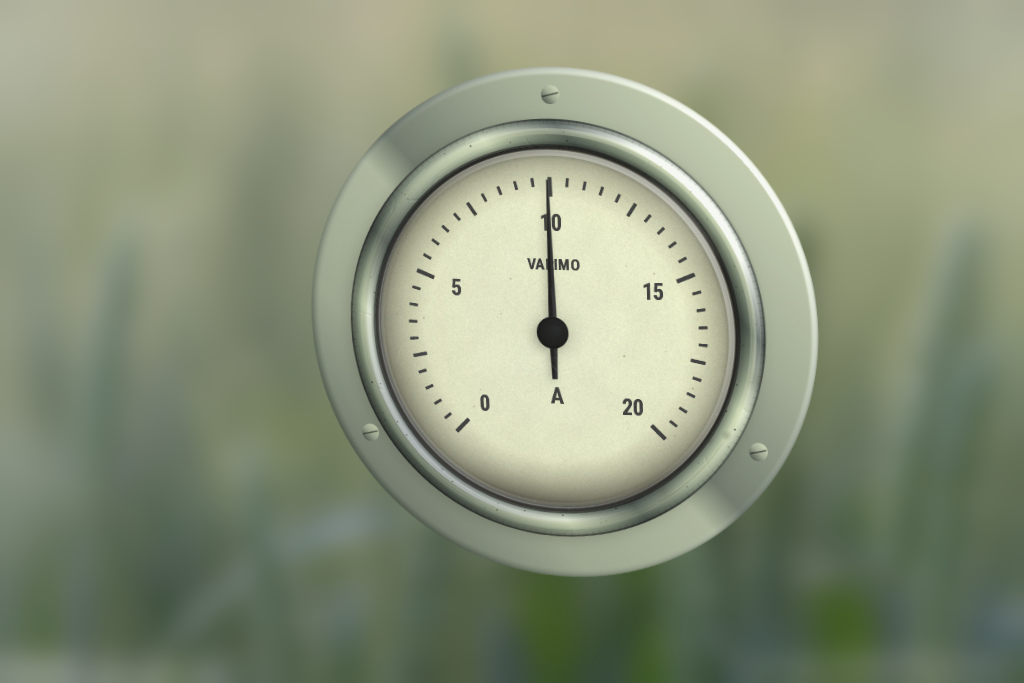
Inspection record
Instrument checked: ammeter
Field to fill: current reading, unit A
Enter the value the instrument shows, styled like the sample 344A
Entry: 10A
